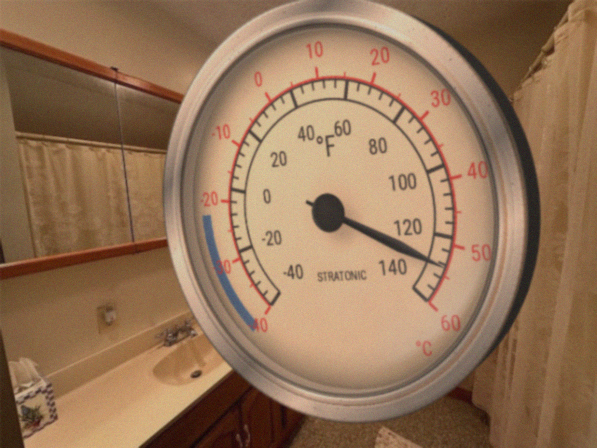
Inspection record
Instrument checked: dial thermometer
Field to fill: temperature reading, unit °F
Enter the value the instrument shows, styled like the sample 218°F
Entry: 128°F
